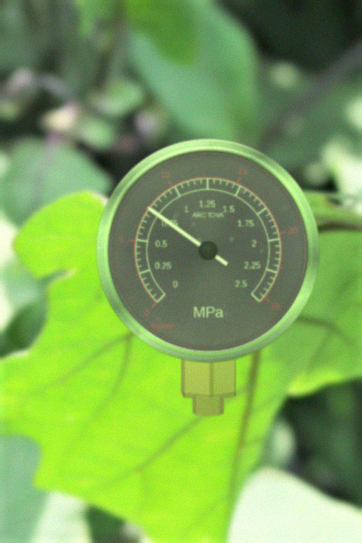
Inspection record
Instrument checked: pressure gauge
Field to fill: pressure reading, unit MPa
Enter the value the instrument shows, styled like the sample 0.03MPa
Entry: 0.75MPa
